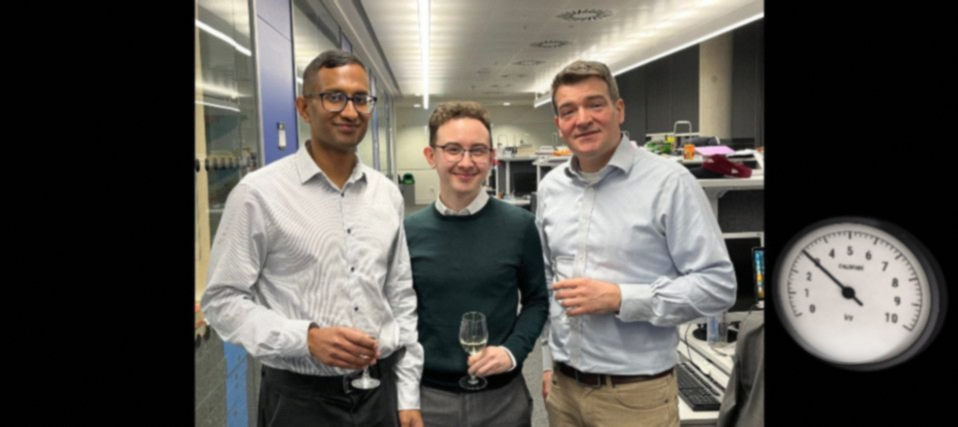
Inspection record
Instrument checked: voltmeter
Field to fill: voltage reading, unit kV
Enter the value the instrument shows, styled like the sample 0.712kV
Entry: 3kV
